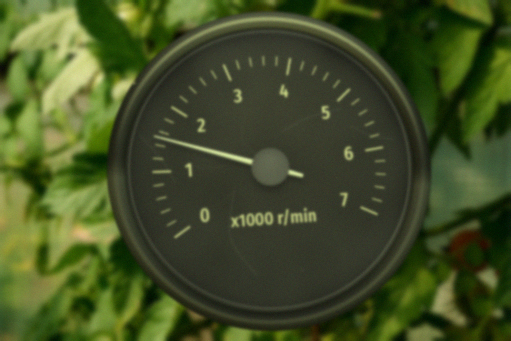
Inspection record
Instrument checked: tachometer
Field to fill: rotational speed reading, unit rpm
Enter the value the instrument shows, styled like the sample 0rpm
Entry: 1500rpm
